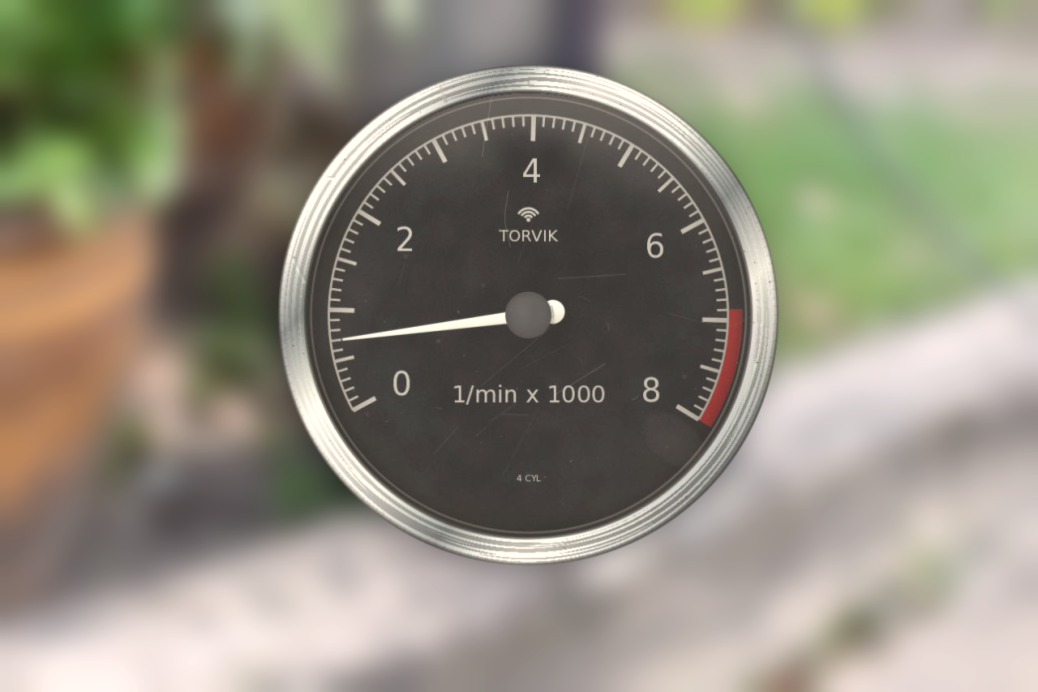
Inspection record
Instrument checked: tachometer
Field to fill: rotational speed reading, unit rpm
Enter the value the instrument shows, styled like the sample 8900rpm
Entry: 700rpm
